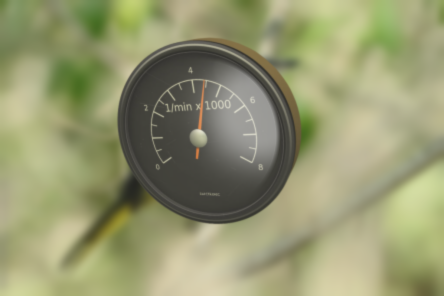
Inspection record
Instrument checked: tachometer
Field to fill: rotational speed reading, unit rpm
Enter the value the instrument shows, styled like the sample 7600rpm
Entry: 4500rpm
